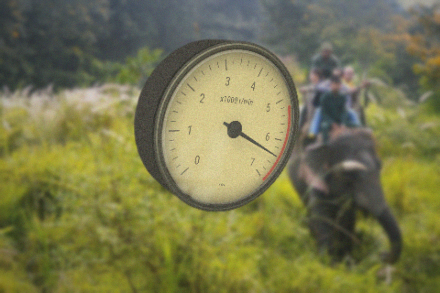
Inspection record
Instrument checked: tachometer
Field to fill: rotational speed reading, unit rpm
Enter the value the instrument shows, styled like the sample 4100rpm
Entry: 6400rpm
